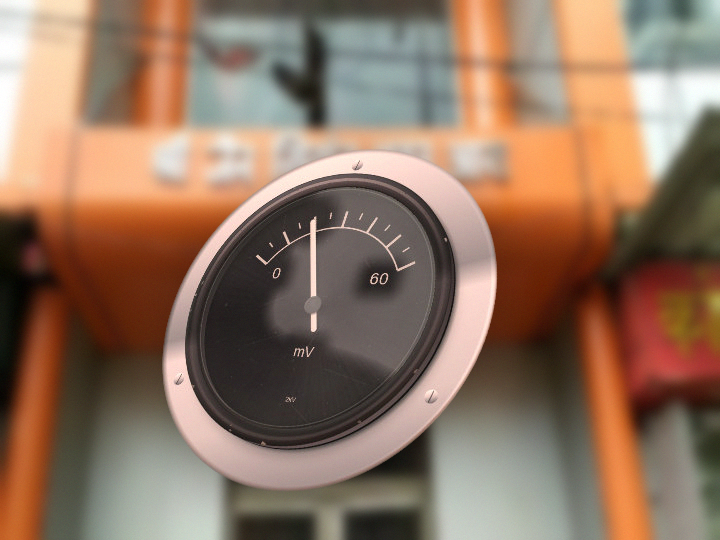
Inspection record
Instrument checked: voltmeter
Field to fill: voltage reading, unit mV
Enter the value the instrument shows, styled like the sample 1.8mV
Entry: 20mV
